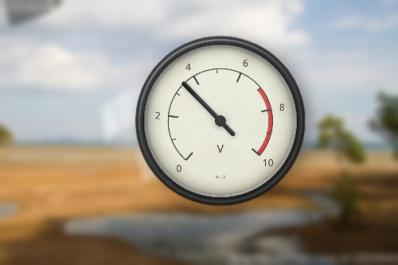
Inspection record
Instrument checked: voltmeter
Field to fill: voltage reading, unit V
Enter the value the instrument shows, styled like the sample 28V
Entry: 3.5V
